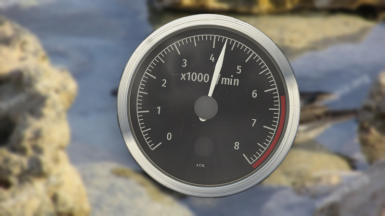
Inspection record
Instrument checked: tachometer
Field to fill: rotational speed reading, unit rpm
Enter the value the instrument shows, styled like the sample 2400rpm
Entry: 4300rpm
